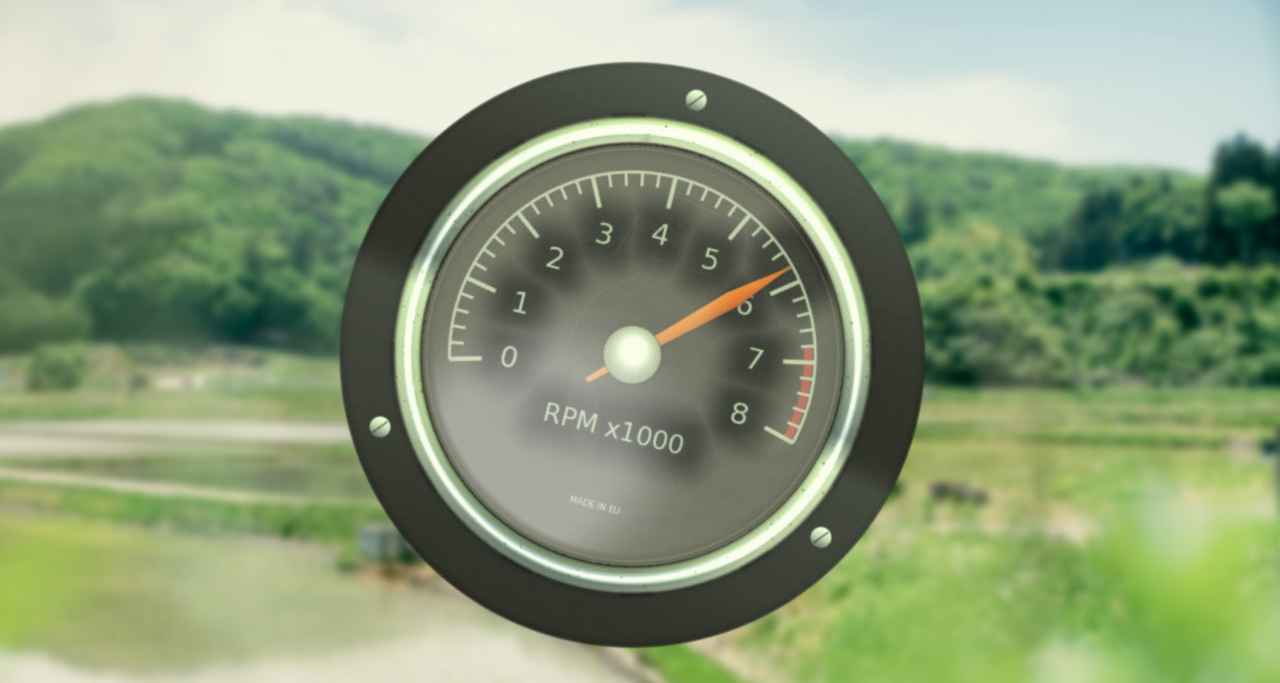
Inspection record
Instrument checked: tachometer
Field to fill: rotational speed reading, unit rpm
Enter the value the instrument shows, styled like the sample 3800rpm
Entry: 5800rpm
